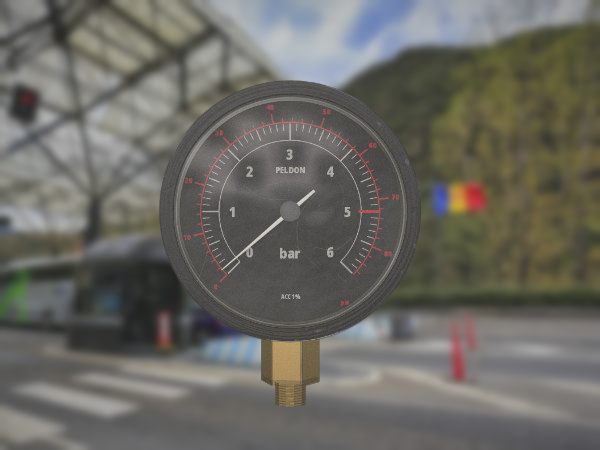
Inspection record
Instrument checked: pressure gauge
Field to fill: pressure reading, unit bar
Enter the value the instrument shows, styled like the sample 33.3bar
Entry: 0.1bar
